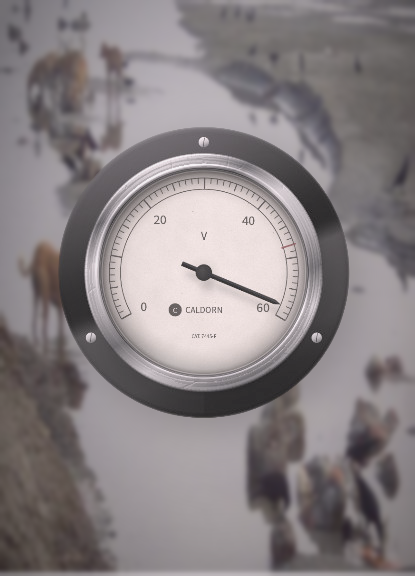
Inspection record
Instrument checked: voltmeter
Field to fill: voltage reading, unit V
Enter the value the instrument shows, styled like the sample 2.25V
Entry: 58V
